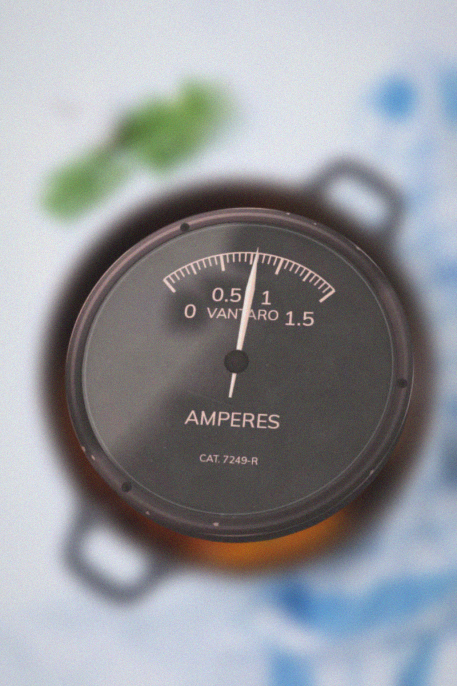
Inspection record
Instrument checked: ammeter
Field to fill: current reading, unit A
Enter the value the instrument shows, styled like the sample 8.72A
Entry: 0.8A
